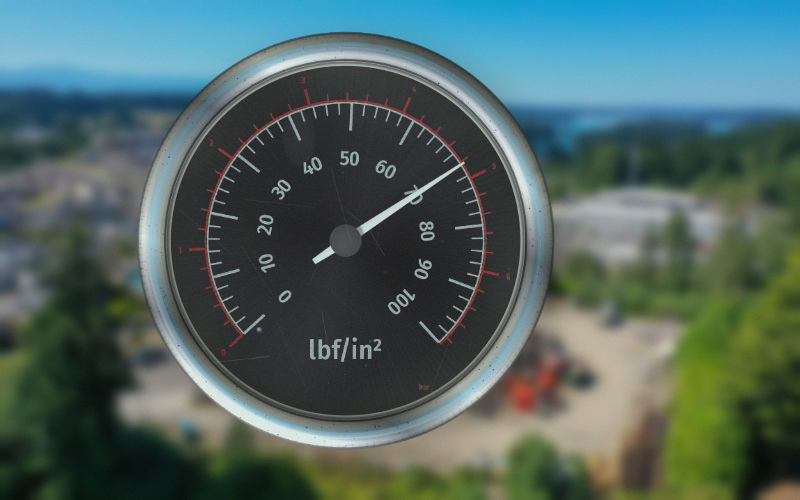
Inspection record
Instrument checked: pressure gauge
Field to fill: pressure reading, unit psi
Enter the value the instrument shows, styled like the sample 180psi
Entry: 70psi
